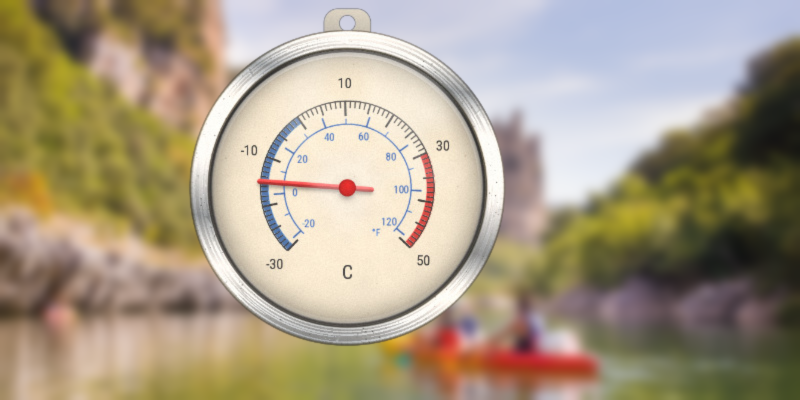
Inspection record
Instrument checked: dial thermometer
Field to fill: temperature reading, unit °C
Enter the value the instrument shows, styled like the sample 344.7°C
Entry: -15°C
